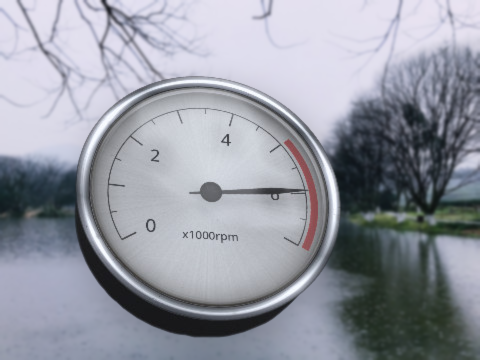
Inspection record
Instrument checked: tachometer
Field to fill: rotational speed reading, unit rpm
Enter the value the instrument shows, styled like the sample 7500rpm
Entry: 6000rpm
